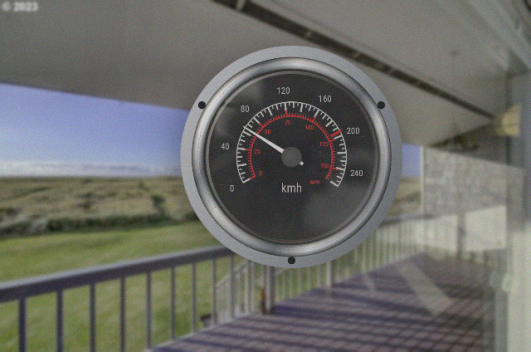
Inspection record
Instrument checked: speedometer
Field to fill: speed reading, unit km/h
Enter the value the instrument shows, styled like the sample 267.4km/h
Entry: 65km/h
